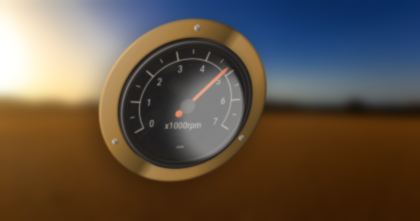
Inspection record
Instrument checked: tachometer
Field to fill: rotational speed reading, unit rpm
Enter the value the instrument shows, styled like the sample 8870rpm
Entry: 4750rpm
